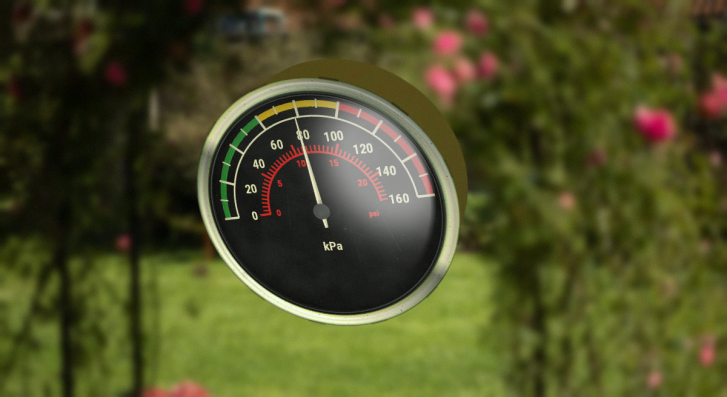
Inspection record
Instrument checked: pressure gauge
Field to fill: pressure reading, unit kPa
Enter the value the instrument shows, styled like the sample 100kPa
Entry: 80kPa
